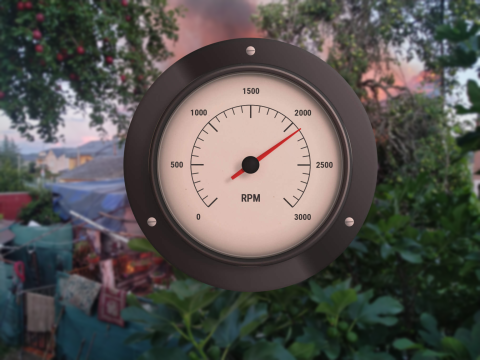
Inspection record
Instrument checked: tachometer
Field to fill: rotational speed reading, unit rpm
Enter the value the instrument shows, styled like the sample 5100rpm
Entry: 2100rpm
